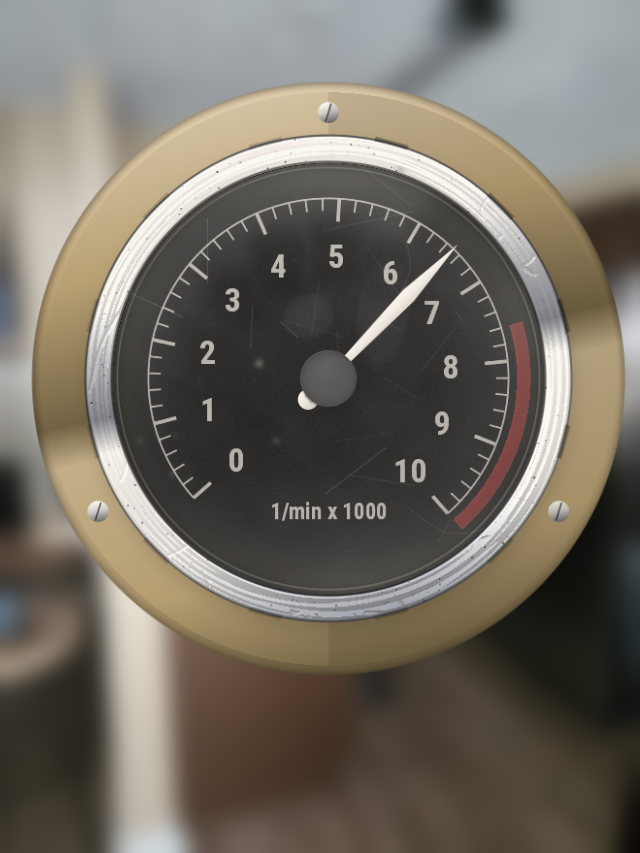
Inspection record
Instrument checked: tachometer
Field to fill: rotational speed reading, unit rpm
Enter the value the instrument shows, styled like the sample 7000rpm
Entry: 6500rpm
